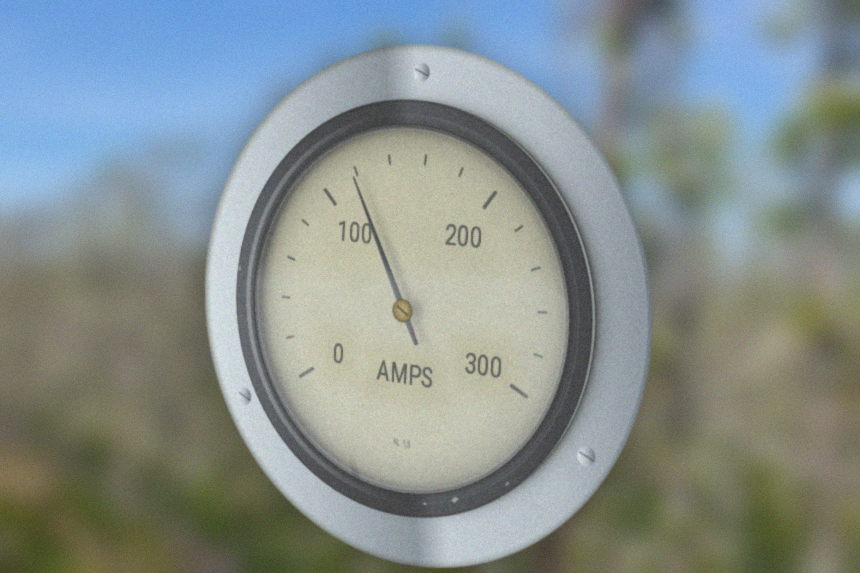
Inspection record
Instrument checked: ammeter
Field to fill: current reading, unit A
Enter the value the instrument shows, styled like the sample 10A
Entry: 120A
